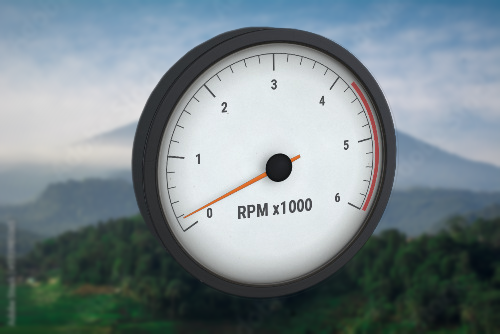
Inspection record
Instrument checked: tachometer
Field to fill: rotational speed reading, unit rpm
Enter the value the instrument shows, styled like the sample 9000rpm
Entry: 200rpm
